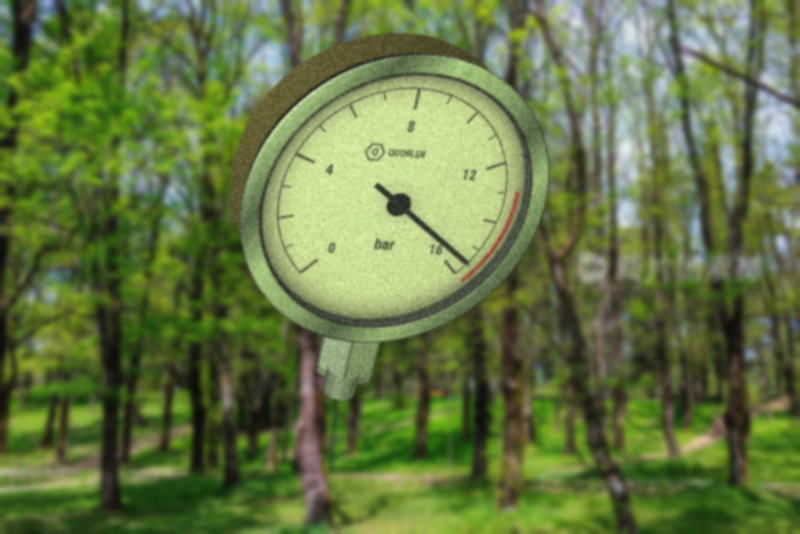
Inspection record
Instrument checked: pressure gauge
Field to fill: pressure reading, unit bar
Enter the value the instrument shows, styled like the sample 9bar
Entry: 15.5bar
